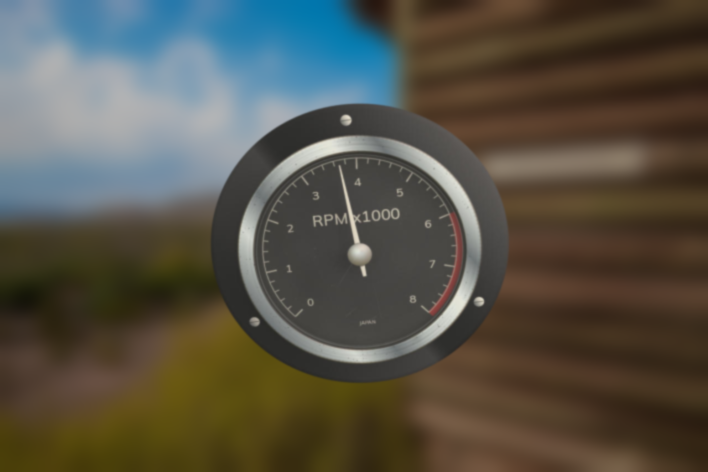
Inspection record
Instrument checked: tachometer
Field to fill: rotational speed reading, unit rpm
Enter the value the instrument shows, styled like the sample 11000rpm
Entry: 3700rpm
